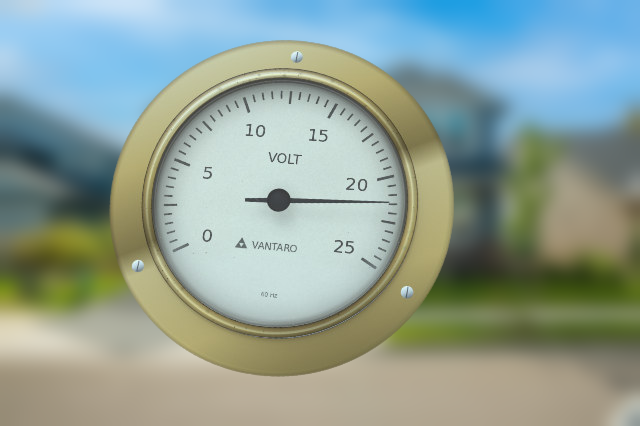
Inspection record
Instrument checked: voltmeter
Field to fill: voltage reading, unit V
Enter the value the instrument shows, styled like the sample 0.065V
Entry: 21.5V
